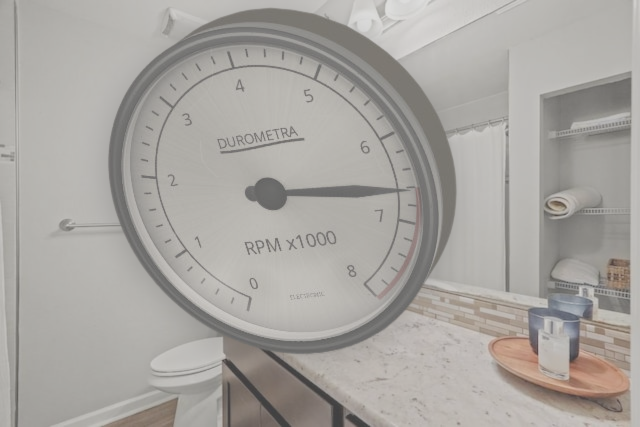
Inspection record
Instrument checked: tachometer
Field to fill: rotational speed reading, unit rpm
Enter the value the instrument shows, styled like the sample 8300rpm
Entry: 6600rpm
